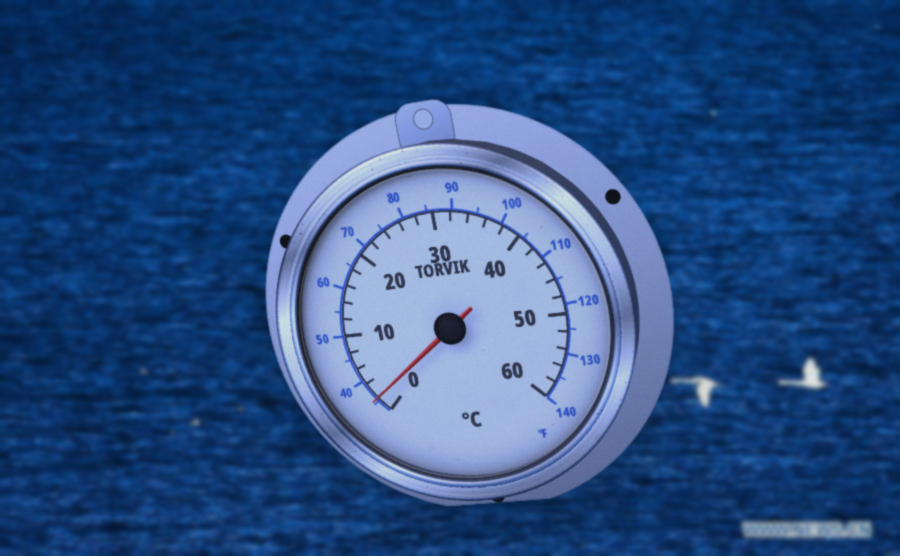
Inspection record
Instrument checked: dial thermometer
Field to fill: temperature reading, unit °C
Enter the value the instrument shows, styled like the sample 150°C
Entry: 2°C
